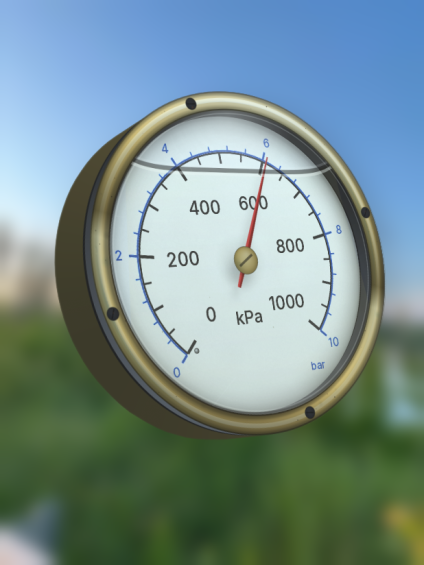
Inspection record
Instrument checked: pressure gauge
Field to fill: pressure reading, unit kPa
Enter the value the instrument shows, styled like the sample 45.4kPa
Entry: 600kPa
